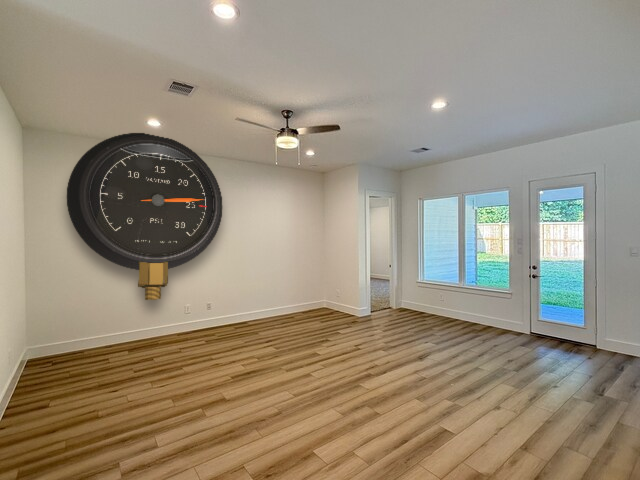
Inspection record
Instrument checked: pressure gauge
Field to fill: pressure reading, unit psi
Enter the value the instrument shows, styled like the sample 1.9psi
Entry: 24psi
